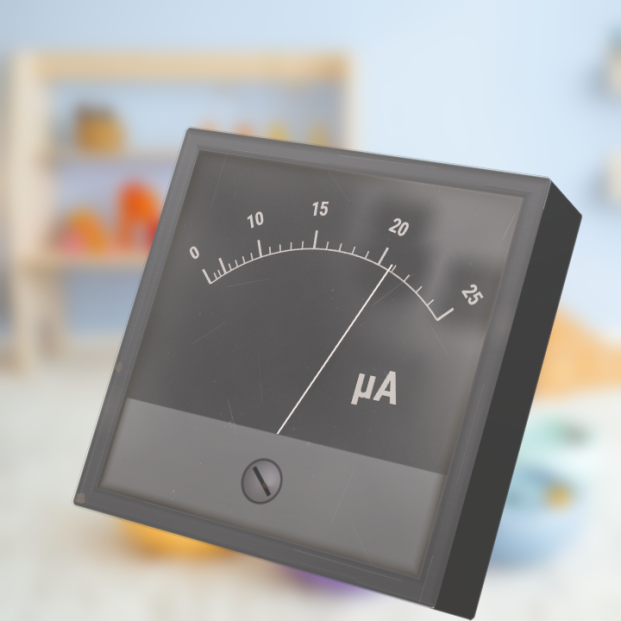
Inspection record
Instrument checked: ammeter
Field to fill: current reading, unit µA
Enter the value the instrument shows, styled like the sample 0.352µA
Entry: 21µA
